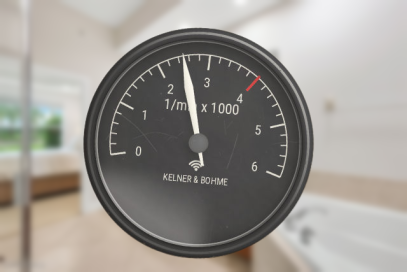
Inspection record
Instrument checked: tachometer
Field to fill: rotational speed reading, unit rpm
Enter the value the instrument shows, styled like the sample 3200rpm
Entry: 2500rpm
